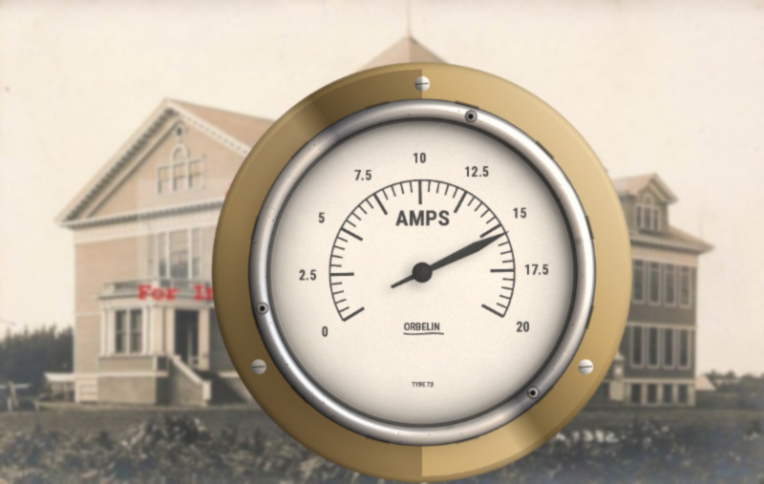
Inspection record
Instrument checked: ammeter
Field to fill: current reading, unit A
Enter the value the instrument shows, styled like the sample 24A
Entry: 15.5A
